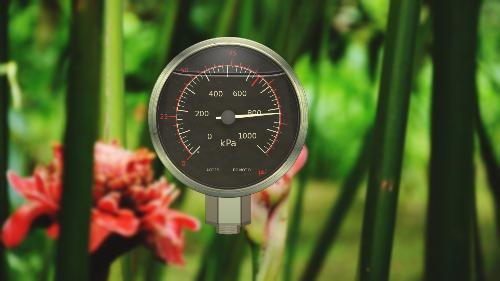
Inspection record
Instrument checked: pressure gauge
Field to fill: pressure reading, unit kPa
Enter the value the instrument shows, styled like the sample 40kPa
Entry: 820kPa
